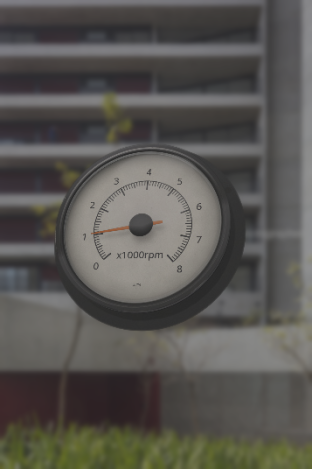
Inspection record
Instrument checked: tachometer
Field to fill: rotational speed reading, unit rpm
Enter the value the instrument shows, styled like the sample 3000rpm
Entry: 1000rpm
